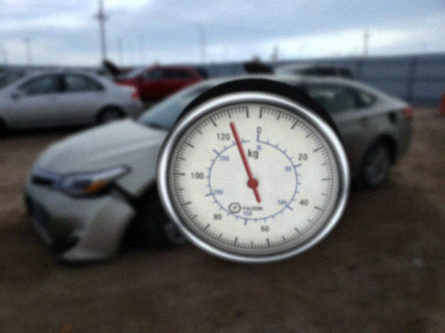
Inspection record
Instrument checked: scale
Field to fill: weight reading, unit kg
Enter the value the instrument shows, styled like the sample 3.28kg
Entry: 125kg
